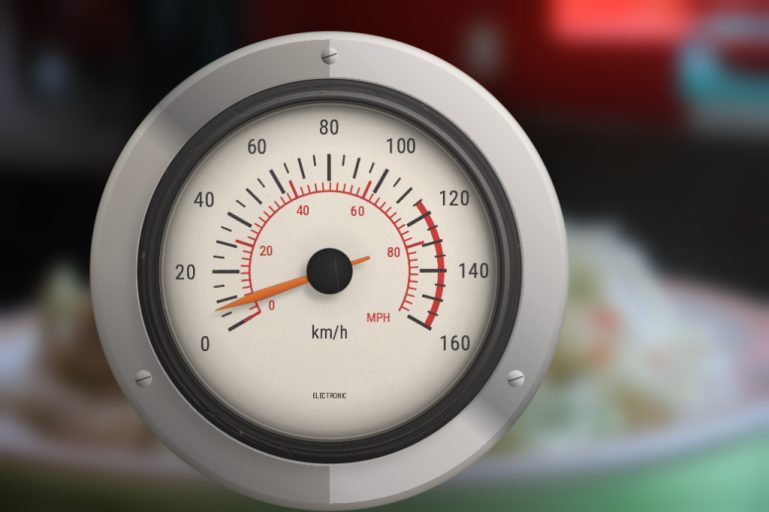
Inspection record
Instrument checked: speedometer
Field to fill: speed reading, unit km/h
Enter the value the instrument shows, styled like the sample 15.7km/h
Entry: 7.5km/h
